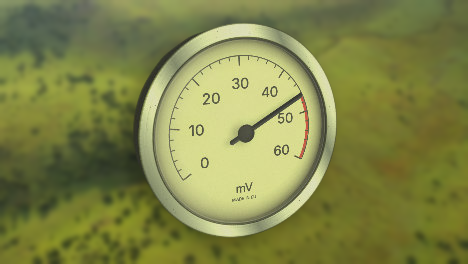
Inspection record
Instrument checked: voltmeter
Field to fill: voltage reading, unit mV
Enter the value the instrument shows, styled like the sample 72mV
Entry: 46mV
